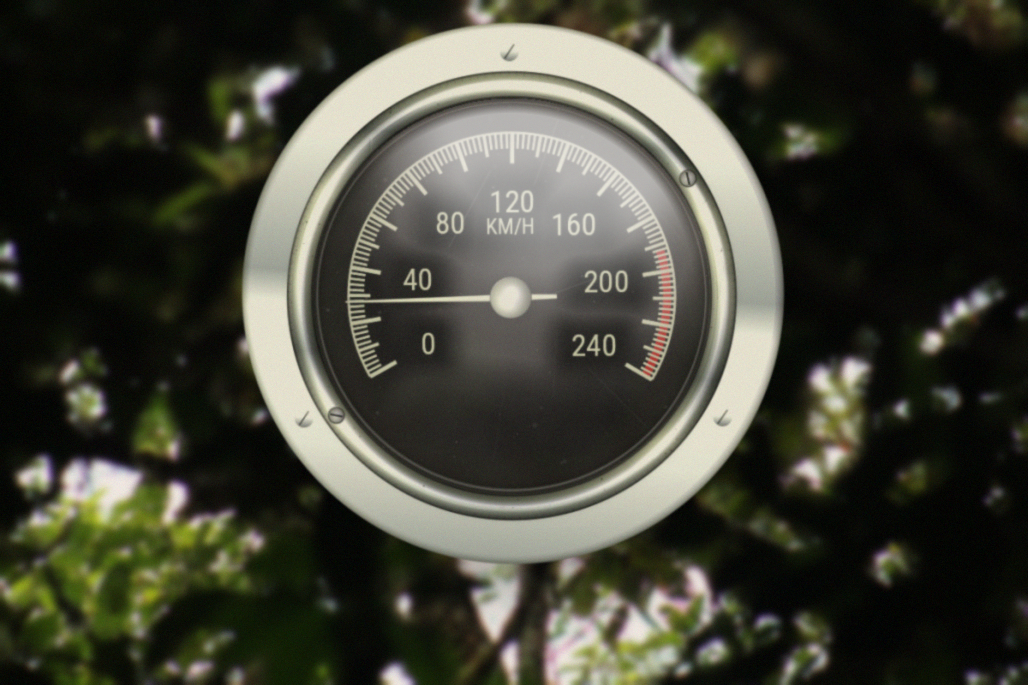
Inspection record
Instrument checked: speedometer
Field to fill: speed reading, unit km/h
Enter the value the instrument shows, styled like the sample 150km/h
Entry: 28km/h
